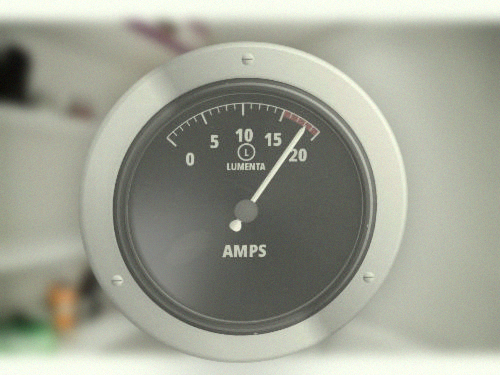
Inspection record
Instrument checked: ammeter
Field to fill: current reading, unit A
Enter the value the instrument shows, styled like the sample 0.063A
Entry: 18A
